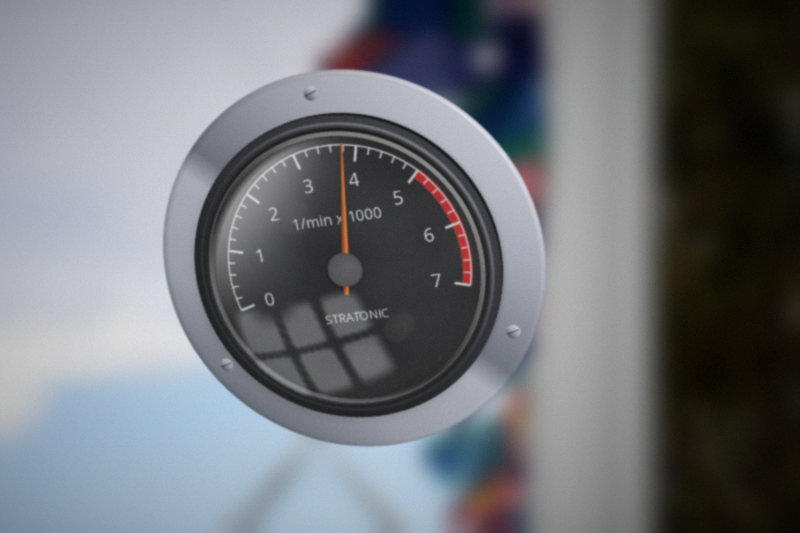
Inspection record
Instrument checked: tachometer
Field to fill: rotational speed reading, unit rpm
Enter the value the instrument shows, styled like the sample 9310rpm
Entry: 3800rpm
